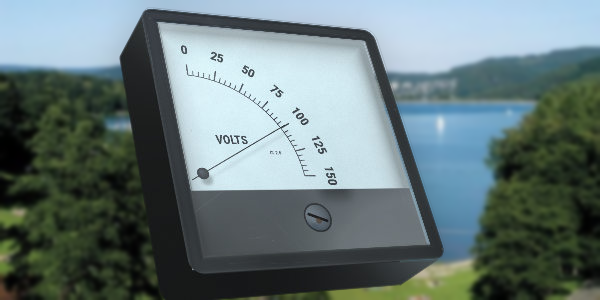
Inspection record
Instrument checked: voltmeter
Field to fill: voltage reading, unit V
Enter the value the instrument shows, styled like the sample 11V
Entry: 100V
